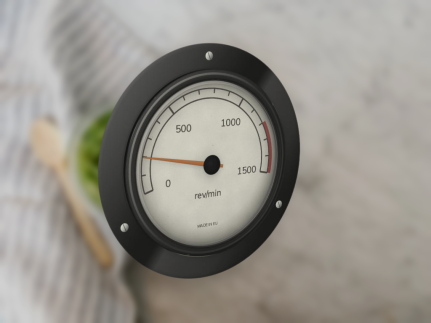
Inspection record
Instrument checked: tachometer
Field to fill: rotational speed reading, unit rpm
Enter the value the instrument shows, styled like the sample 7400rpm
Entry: 200rpm
